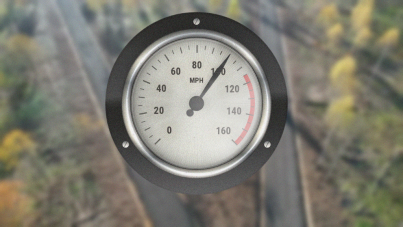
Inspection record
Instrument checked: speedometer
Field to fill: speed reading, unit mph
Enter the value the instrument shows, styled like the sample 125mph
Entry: 100mph
